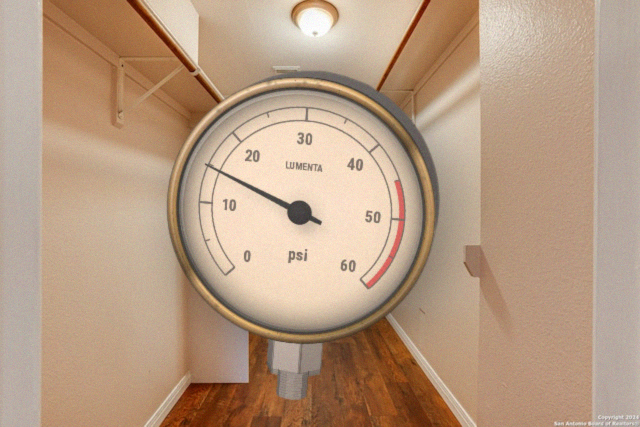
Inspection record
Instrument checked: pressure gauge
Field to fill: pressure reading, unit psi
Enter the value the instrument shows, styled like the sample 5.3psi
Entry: 15psi
